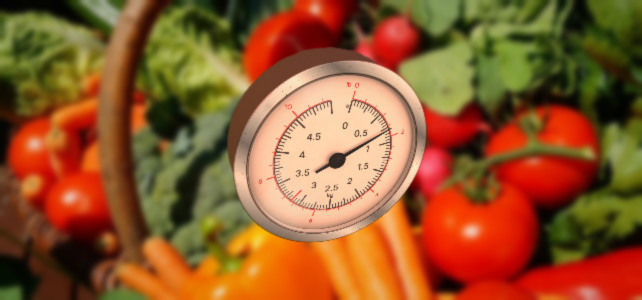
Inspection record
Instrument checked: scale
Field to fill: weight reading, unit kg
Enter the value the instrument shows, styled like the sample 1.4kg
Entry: 0.75kg
